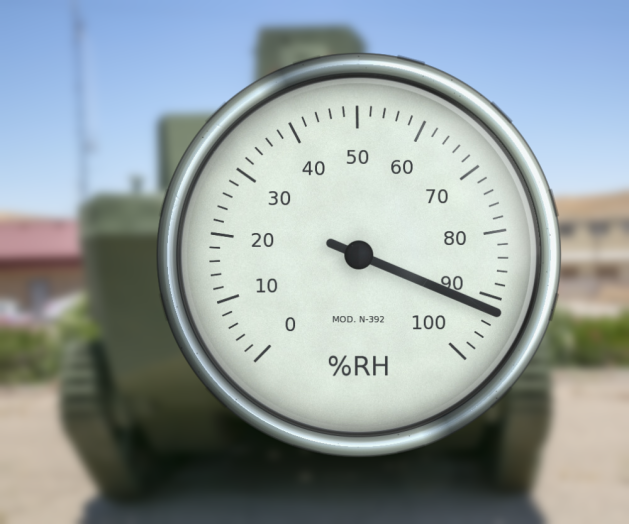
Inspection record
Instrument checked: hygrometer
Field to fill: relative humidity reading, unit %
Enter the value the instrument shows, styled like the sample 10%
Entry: 92%
